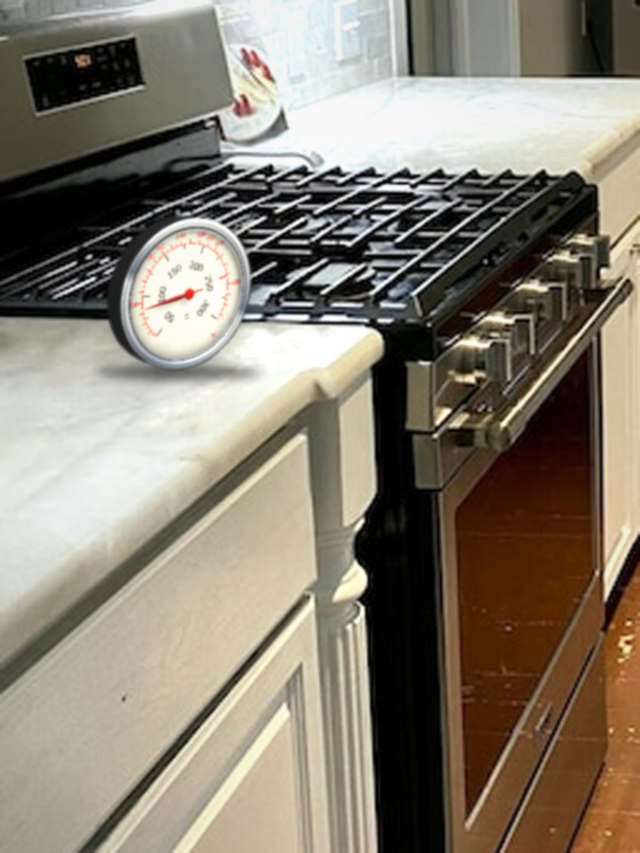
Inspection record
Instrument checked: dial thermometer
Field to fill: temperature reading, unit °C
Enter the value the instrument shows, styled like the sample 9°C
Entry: 87.5°C
